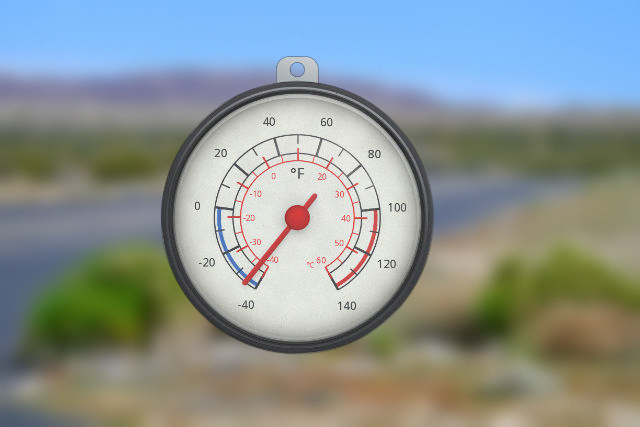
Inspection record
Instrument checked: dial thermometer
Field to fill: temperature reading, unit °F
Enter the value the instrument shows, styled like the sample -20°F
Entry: -35°F
